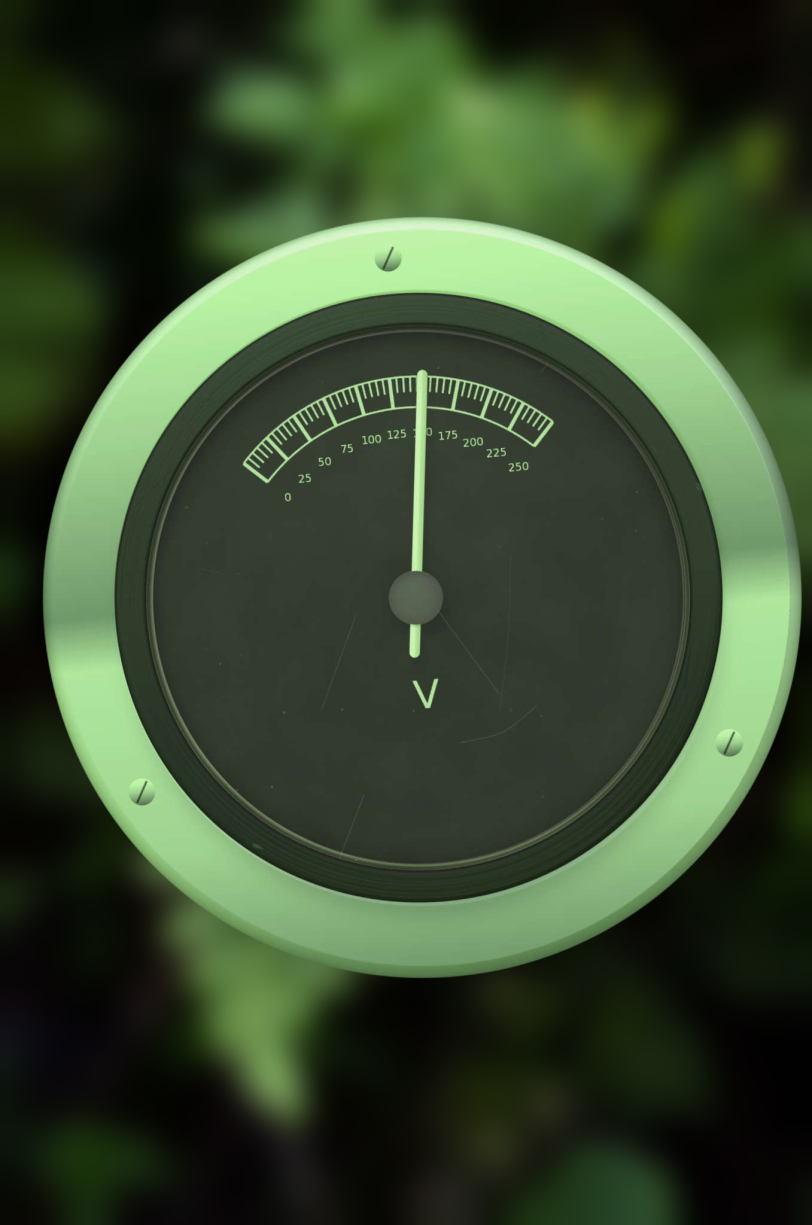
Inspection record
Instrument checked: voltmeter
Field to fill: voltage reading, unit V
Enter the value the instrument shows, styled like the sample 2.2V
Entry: 150V
